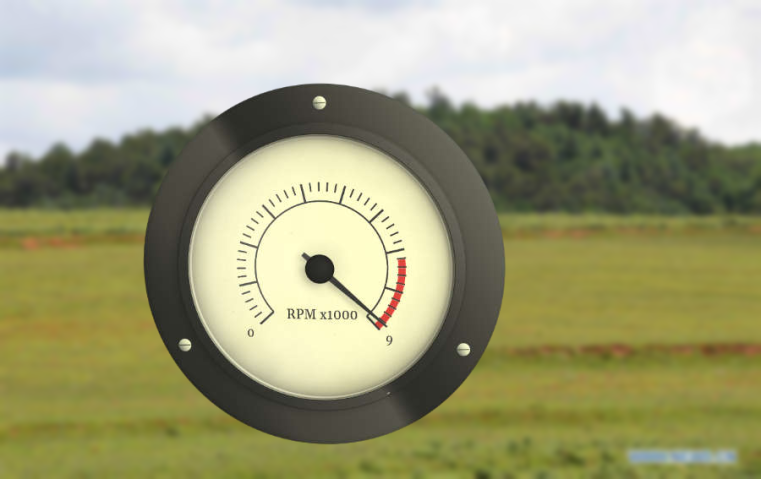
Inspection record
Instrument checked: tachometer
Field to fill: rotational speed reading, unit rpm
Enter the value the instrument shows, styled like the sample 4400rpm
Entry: 8800rpm
